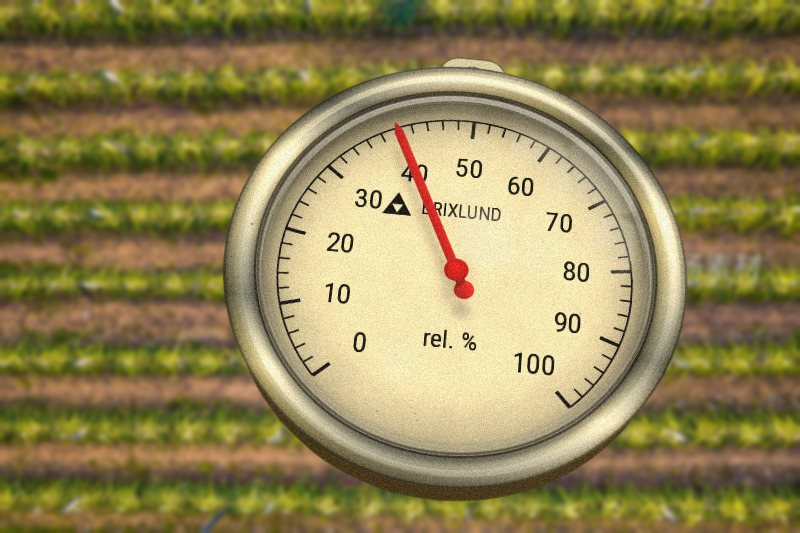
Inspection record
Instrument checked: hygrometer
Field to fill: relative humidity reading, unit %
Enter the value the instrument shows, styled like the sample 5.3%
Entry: 40%
